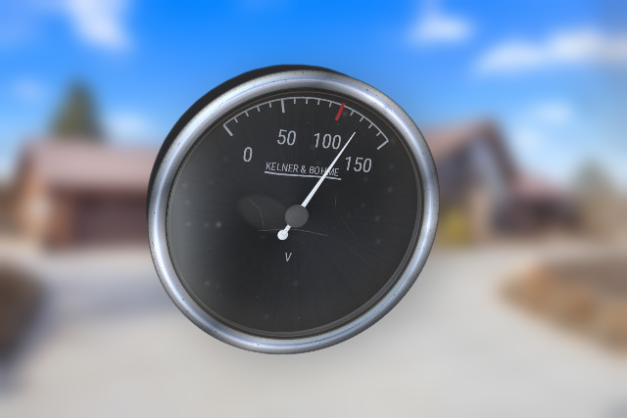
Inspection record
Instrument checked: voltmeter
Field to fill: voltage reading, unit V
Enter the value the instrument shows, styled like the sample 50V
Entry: 120V
